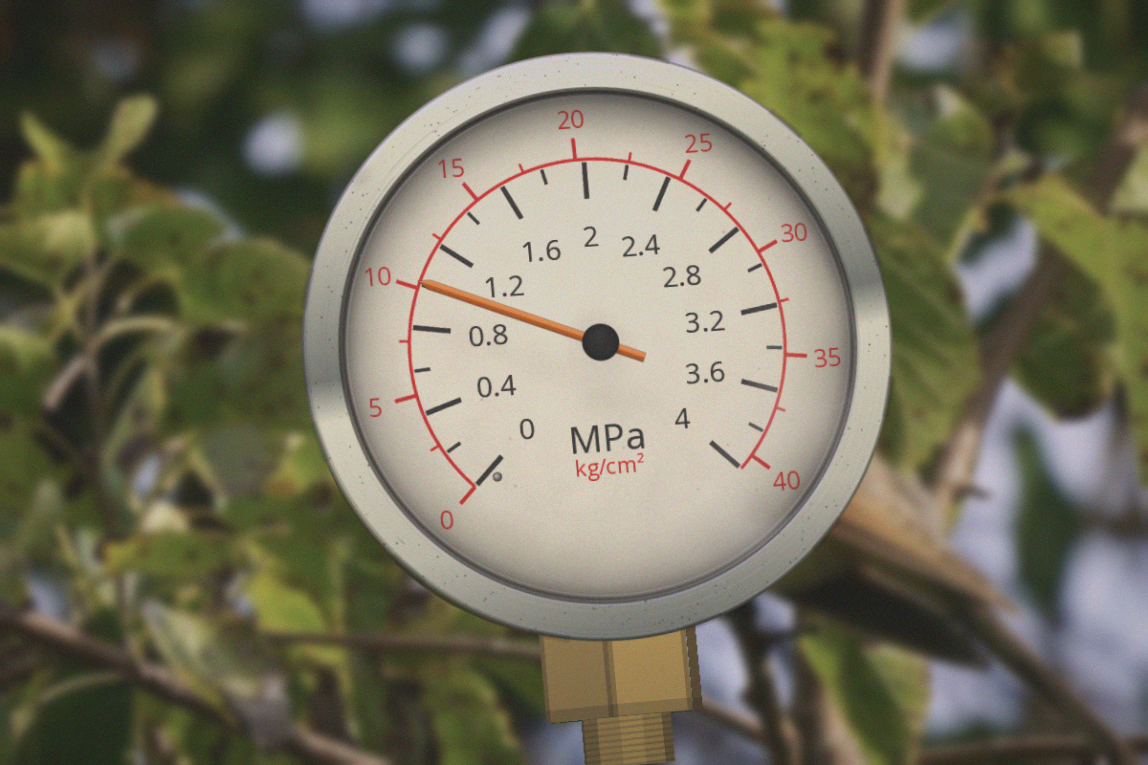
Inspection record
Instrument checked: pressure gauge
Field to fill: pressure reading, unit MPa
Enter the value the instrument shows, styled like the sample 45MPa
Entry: 1MPa
